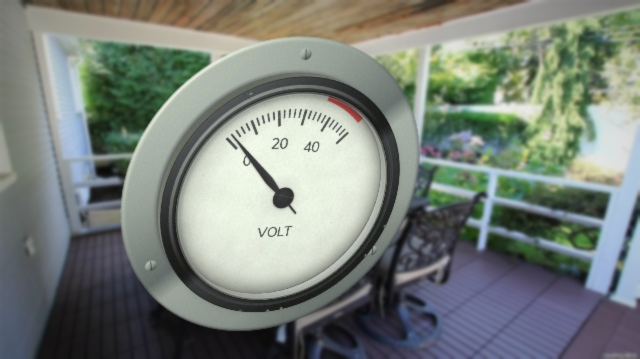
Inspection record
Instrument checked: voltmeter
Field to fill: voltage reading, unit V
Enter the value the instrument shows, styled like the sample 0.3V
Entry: 2V
